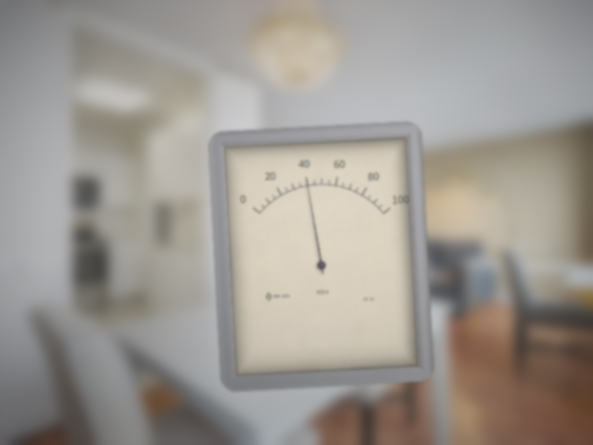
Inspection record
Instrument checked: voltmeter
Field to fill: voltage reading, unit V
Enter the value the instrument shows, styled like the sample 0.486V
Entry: 40V
